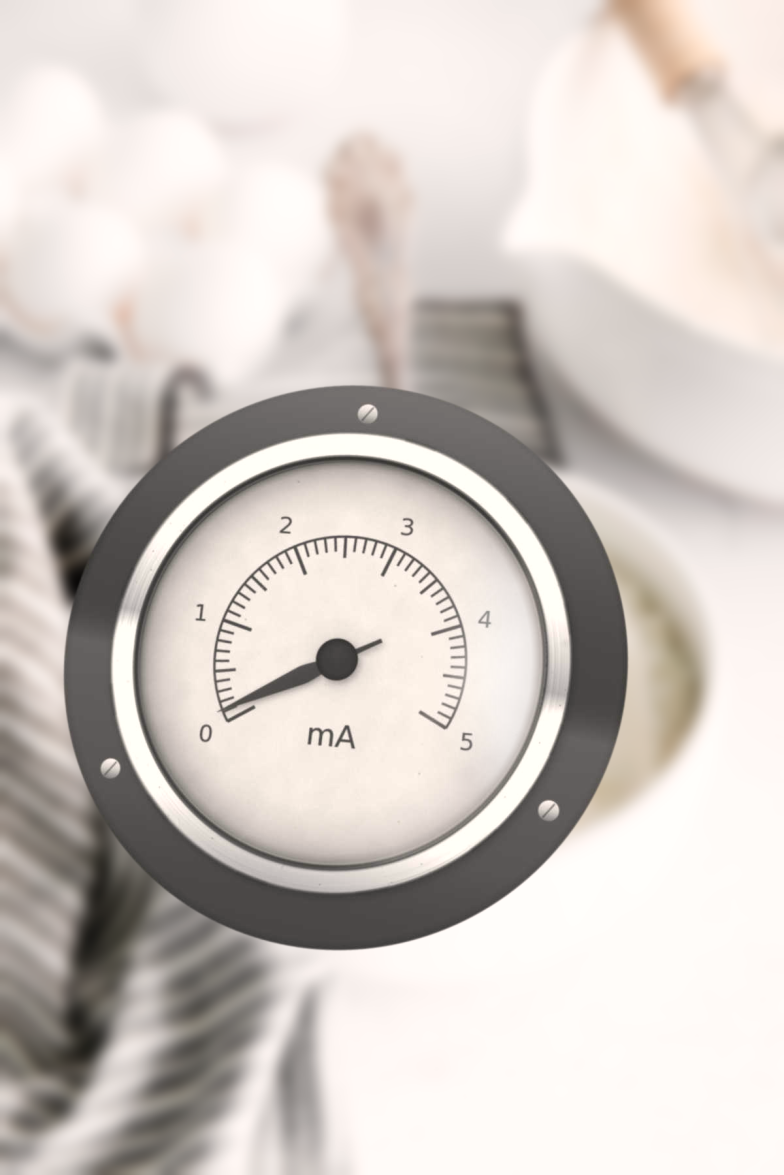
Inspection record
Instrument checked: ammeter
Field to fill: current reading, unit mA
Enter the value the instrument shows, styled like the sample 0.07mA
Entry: 0.1mA
